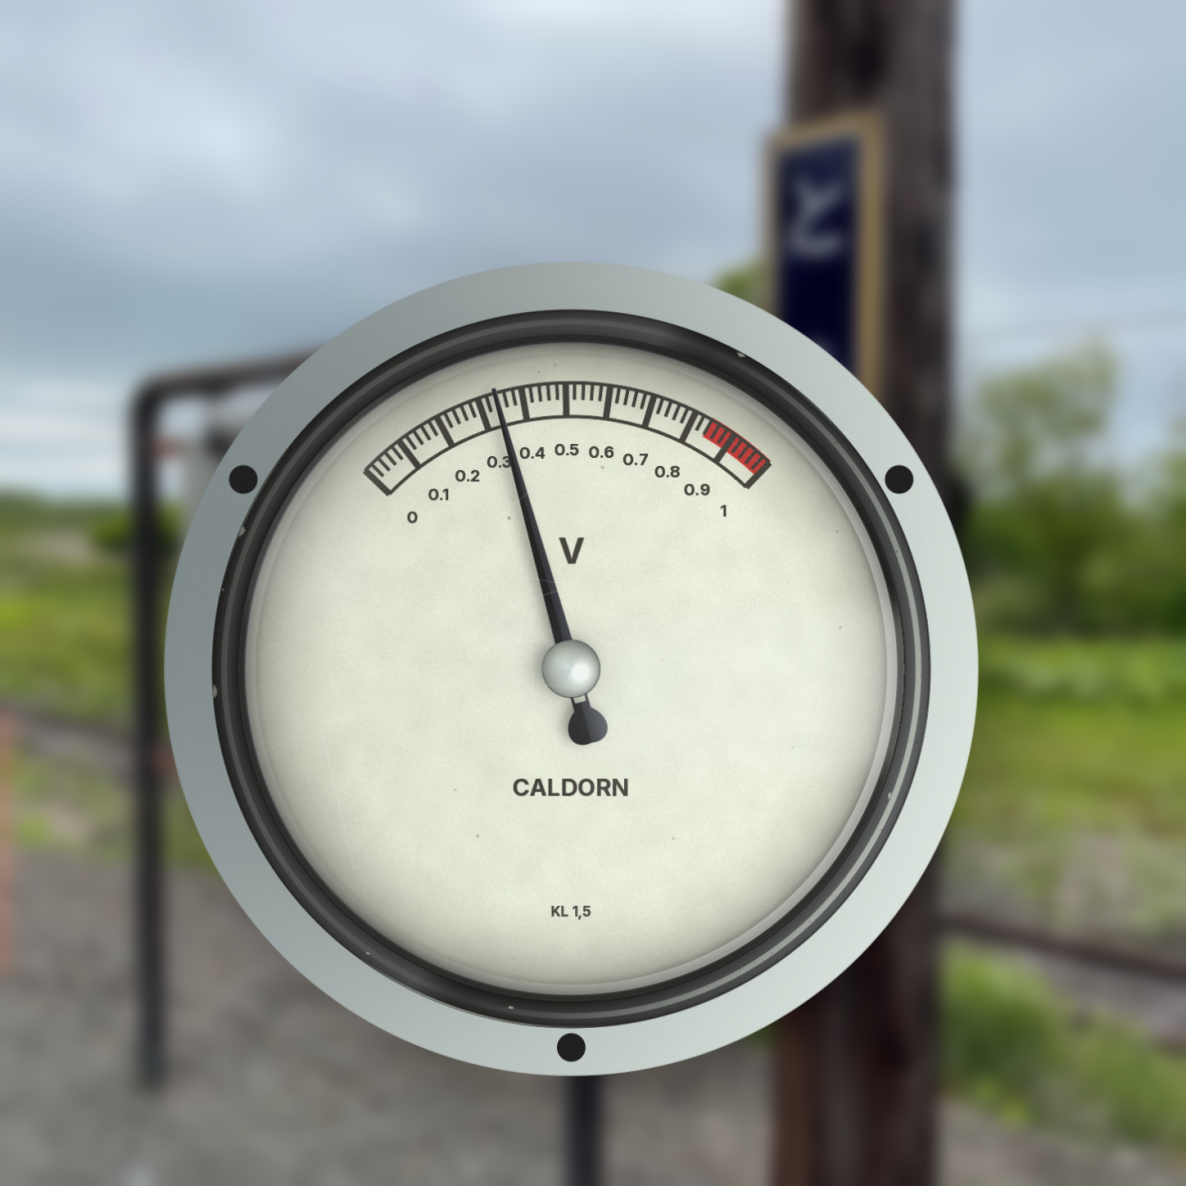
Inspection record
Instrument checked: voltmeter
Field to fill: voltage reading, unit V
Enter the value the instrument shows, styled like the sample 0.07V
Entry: 0.34V
